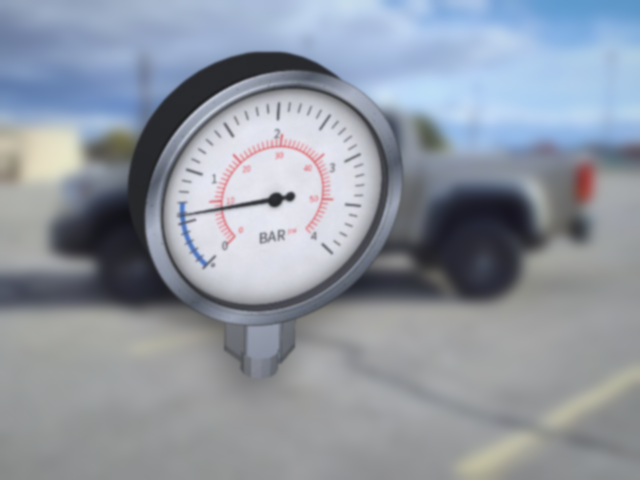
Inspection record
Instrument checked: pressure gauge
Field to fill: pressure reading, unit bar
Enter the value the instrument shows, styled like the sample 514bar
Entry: 0.6bar
